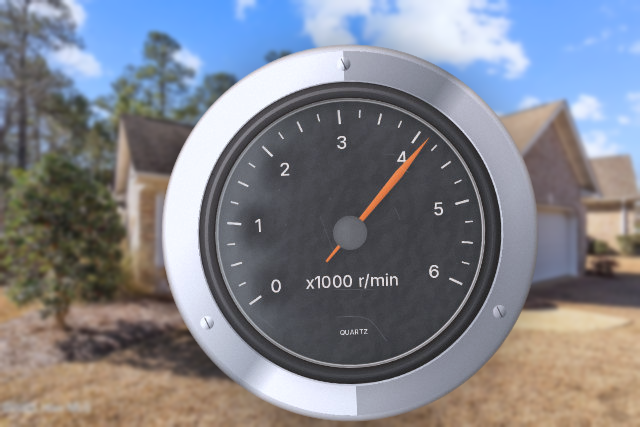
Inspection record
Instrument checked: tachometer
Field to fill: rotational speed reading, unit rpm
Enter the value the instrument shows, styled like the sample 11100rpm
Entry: 4125rpm
